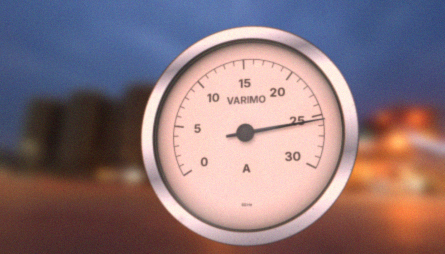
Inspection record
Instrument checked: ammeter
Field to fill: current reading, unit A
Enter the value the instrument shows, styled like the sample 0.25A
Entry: 25.5A
